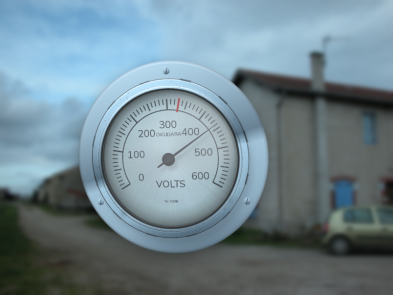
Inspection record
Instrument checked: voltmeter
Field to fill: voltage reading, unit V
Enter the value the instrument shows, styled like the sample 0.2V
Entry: 440V
